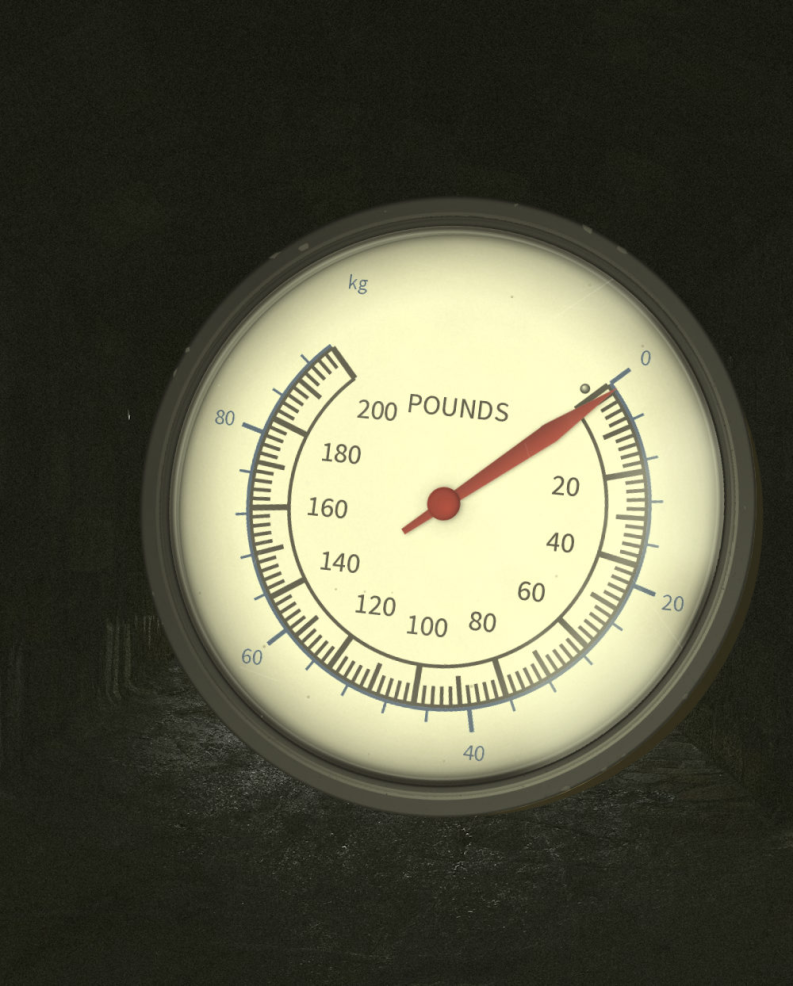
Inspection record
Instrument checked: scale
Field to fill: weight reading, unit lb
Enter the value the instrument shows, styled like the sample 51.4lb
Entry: 2lb
